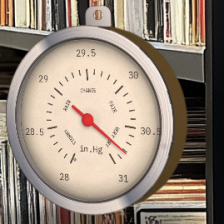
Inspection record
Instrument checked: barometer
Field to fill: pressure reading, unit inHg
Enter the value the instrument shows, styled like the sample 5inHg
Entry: 30.8inHg
